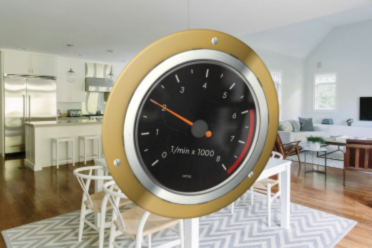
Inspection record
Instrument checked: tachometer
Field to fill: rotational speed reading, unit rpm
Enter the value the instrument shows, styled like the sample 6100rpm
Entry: 2000rpm
